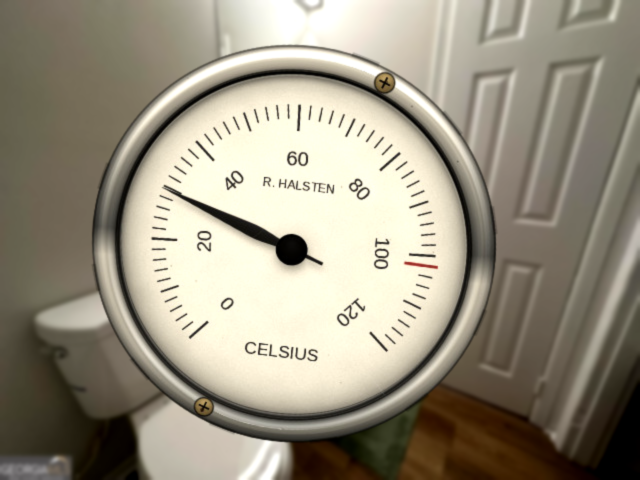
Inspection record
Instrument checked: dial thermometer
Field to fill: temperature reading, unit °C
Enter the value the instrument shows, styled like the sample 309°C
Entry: 30°C
